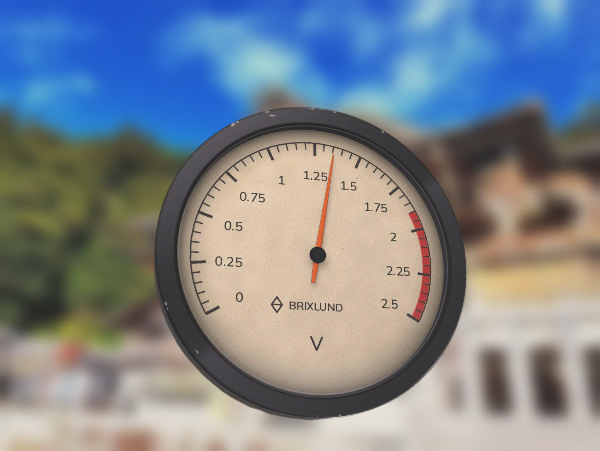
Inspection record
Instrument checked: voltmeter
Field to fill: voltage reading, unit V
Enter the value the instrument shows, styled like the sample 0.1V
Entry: 1.35V
